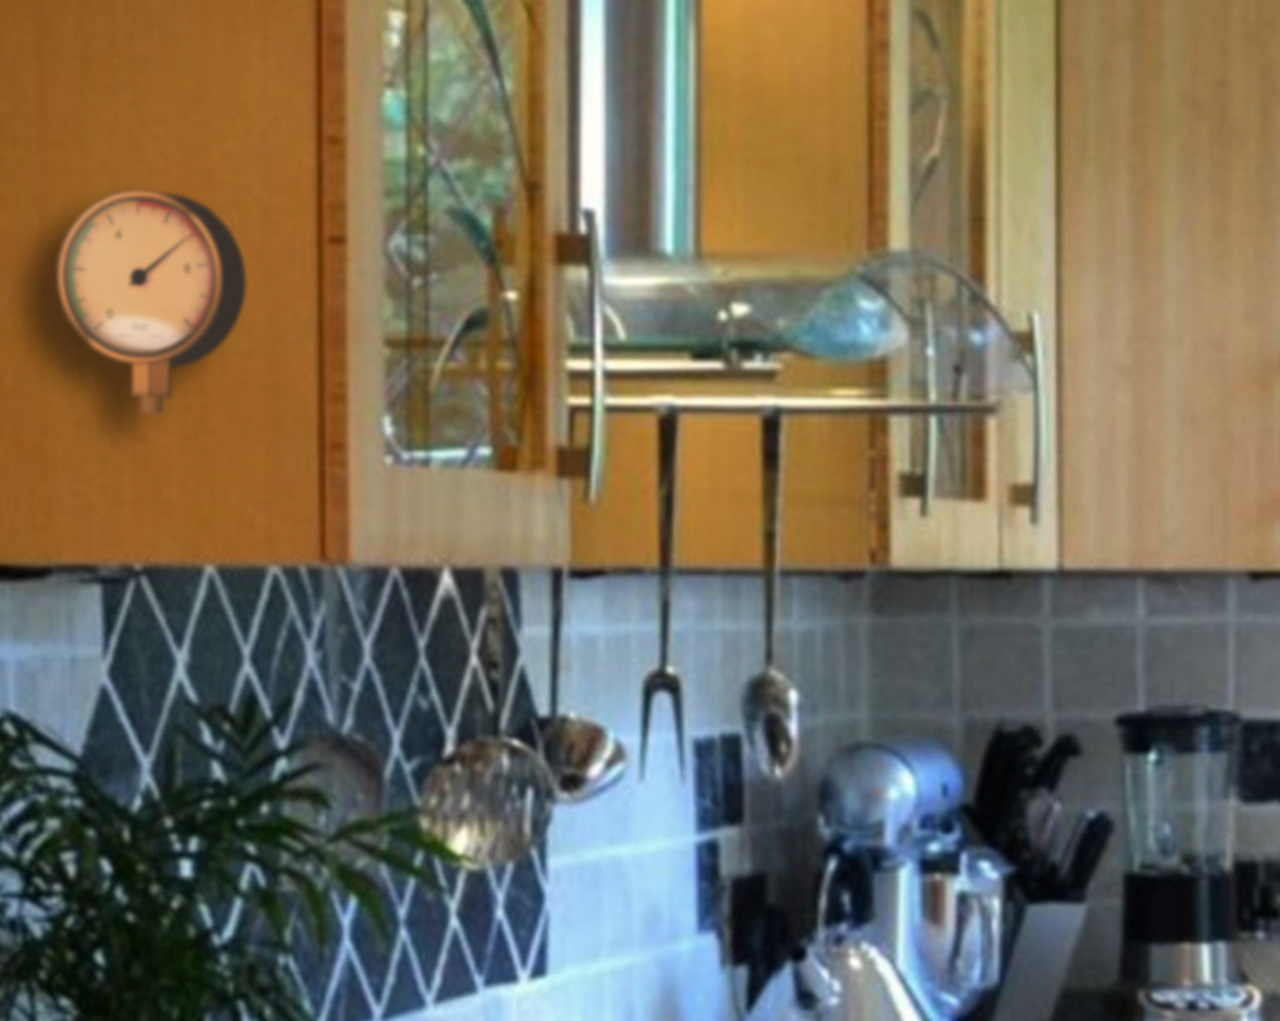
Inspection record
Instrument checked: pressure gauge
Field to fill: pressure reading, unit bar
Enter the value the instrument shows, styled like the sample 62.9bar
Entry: 7bar
